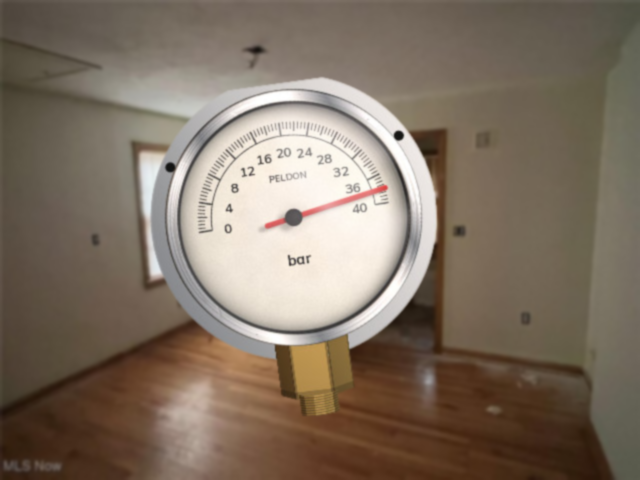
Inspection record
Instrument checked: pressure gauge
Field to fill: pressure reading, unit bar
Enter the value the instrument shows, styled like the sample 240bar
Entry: 38bar
